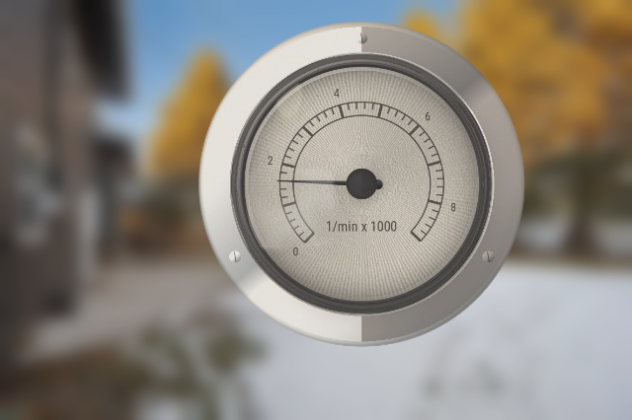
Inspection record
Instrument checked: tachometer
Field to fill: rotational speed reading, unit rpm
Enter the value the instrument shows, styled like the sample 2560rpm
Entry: 1600rpm
